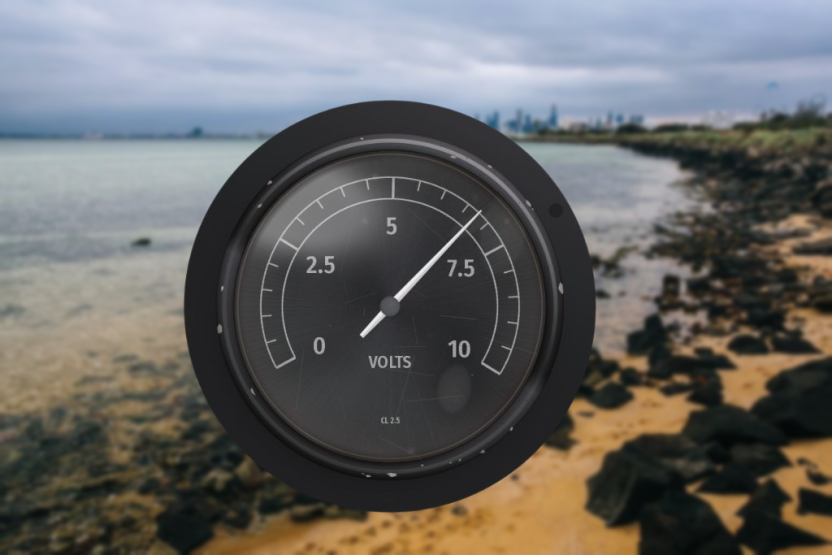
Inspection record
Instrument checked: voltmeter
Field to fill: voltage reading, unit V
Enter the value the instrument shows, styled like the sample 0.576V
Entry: 6.75V
